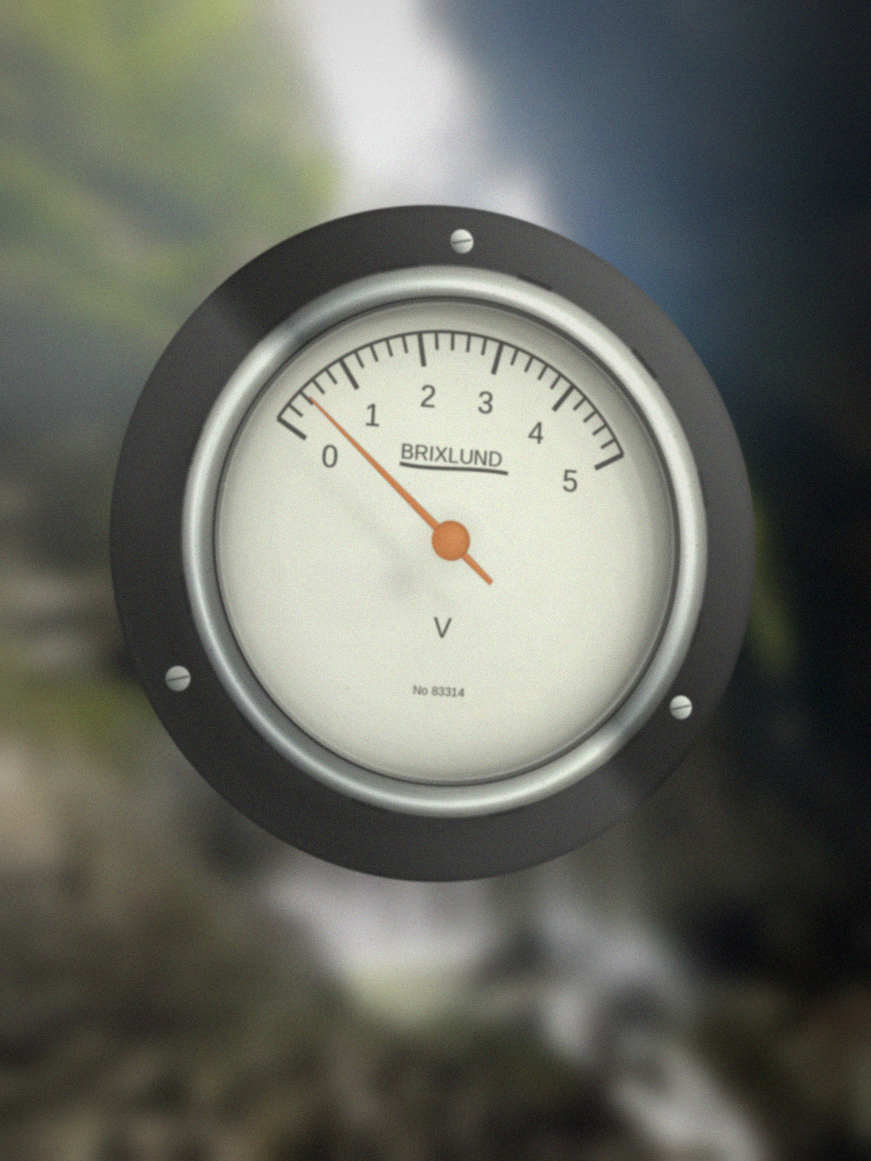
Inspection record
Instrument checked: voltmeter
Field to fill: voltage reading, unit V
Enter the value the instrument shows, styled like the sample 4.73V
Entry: 0.4V
